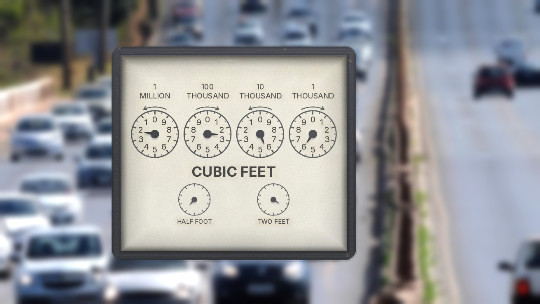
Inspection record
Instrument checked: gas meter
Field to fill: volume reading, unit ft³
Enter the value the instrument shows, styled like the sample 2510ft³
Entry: 225600ft³
